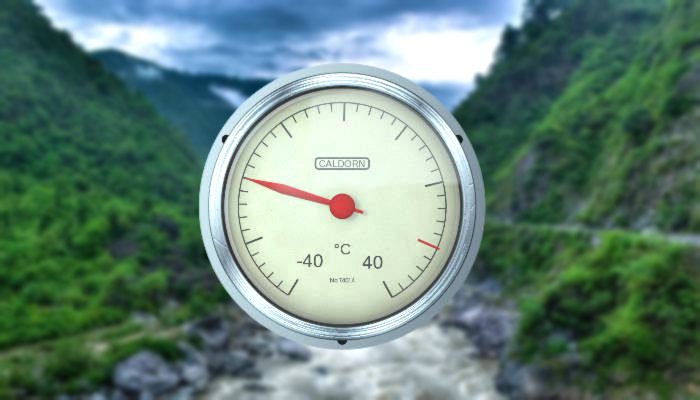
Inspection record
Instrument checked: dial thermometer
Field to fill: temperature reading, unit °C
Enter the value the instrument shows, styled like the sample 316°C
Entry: -20°C
